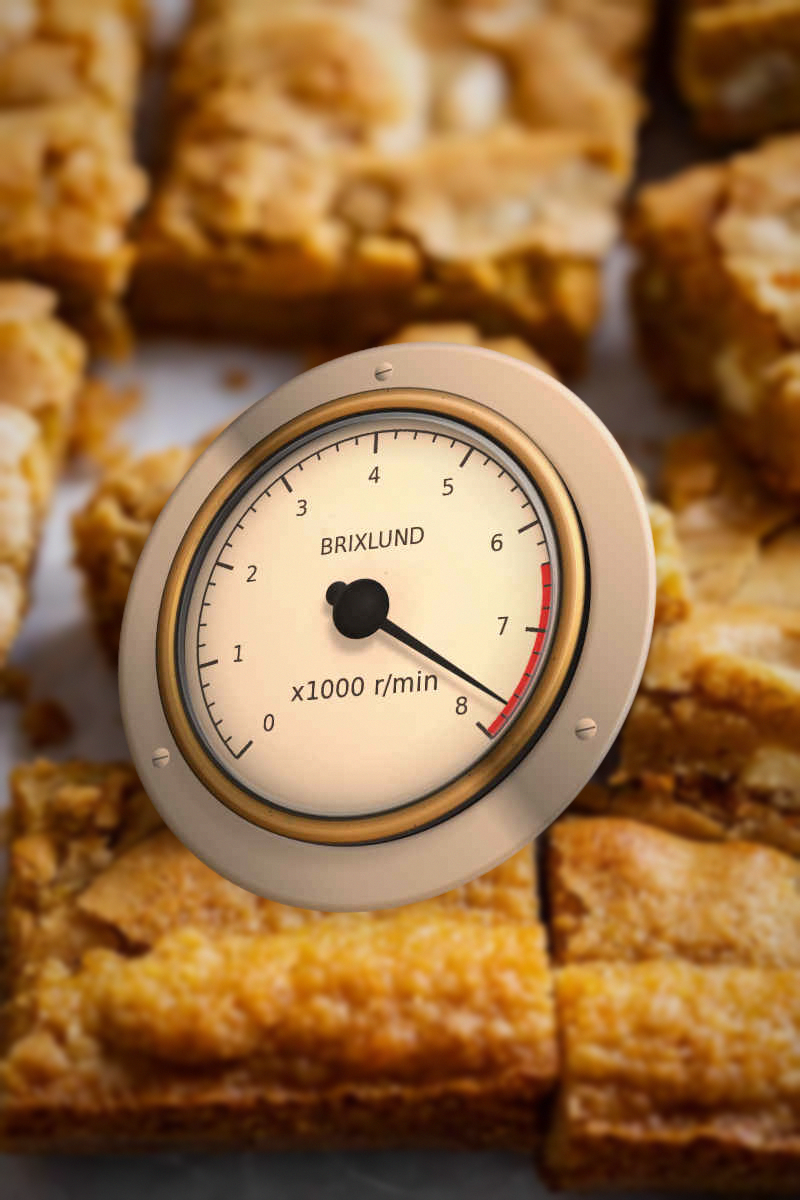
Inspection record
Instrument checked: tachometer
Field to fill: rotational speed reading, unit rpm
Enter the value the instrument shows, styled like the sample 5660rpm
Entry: 7700rpm
